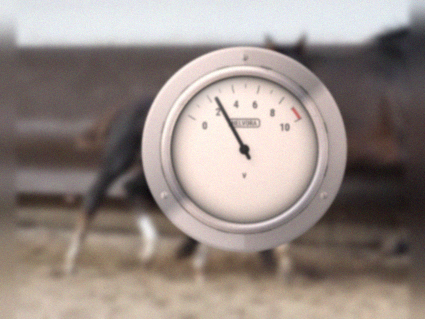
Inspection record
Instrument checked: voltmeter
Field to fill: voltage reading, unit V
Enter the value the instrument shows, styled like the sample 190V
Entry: 2.5V
